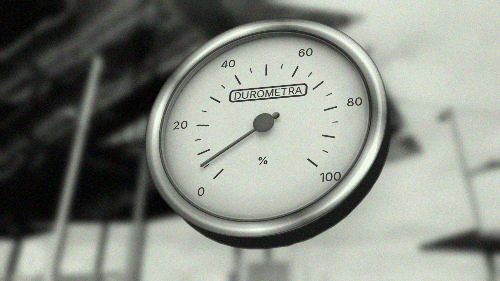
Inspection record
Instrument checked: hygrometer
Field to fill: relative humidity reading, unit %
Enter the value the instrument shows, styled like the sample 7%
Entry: 5%
